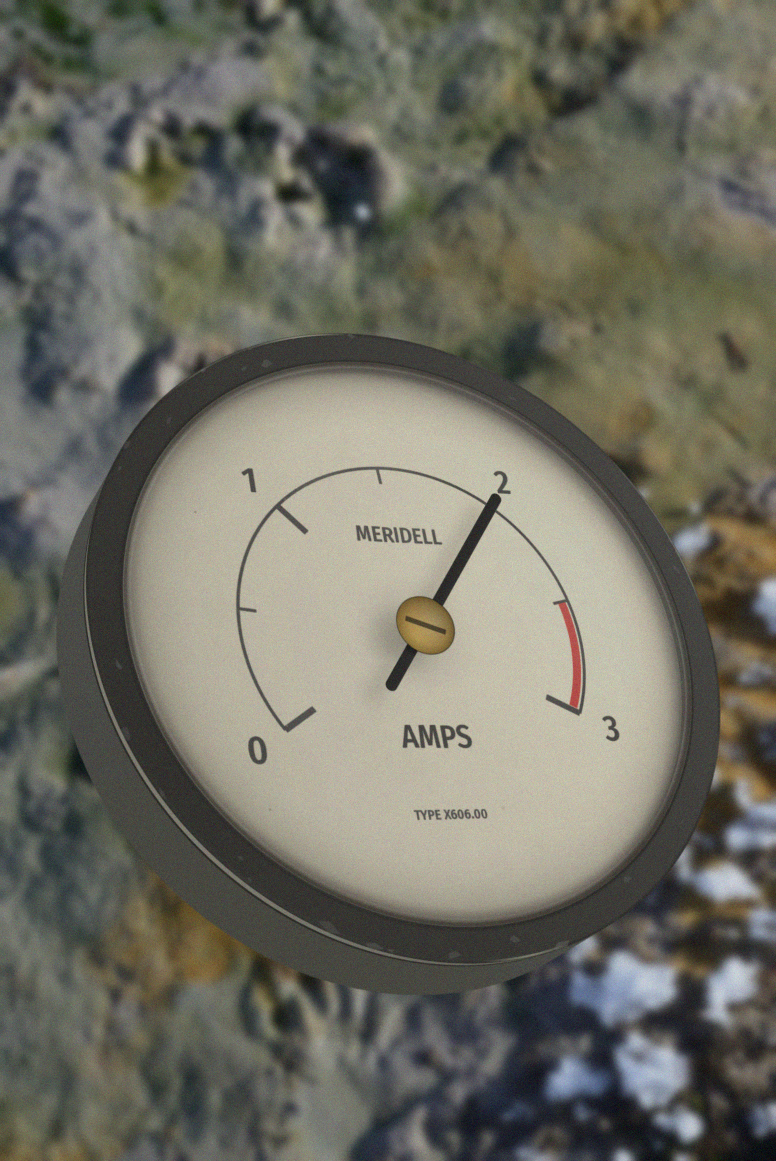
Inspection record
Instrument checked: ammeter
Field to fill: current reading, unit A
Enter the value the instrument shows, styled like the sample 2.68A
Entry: 2A
